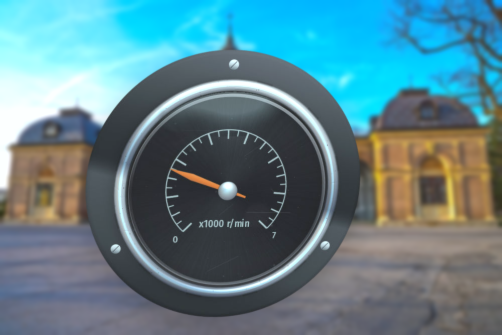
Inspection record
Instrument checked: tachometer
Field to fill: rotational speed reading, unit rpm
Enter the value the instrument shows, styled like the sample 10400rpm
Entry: 1750rpm
